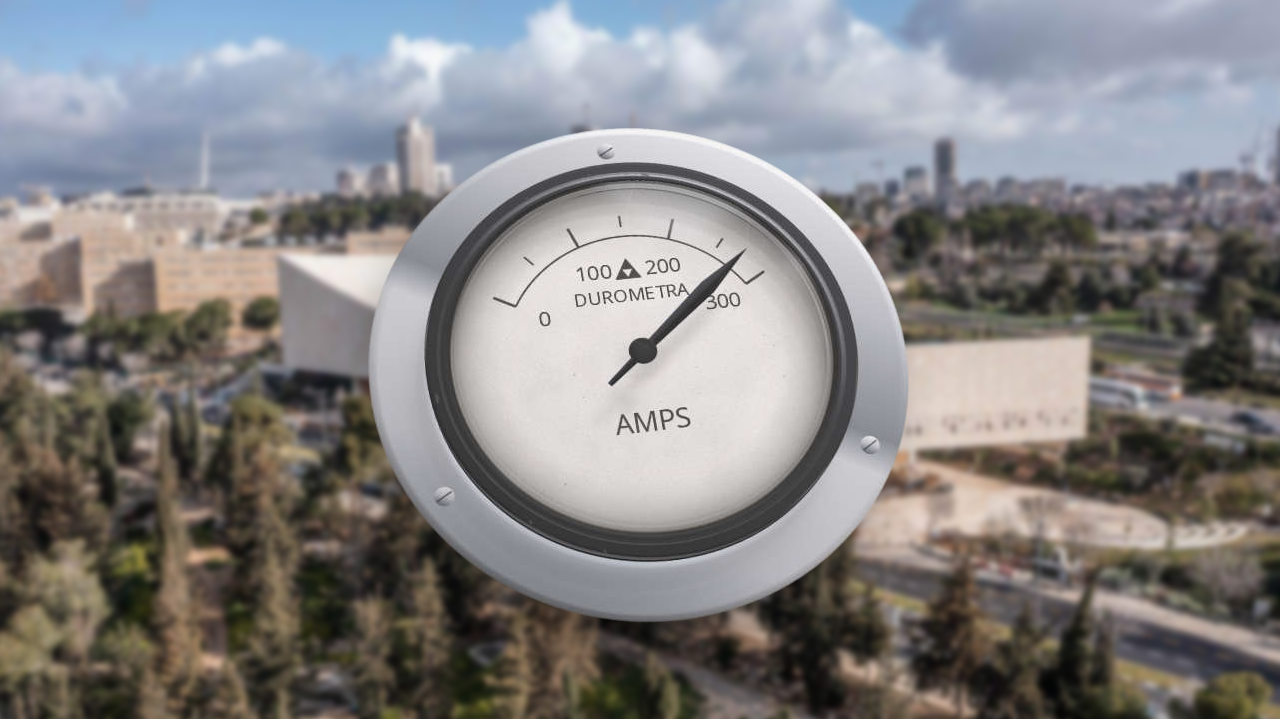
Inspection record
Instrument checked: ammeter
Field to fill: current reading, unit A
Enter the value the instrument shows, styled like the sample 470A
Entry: 275A
